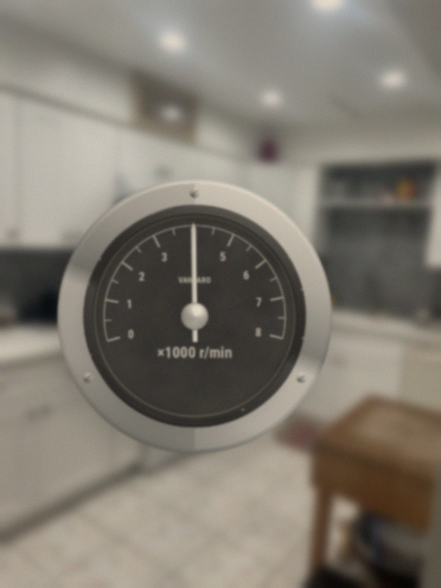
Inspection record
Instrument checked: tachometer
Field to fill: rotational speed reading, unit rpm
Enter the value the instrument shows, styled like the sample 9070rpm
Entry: 4000rpm
